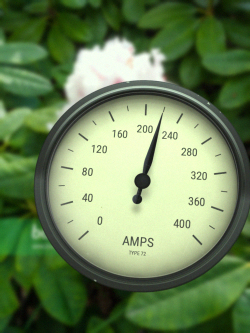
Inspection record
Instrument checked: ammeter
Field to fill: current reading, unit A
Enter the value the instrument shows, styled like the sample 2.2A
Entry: 220A
